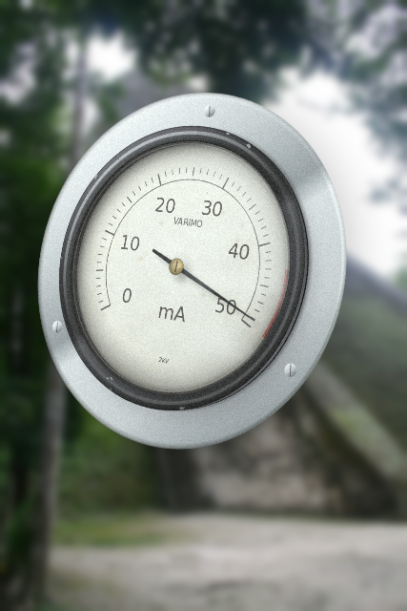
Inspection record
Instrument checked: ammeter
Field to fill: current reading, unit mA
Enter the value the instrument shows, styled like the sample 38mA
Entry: 49mA
